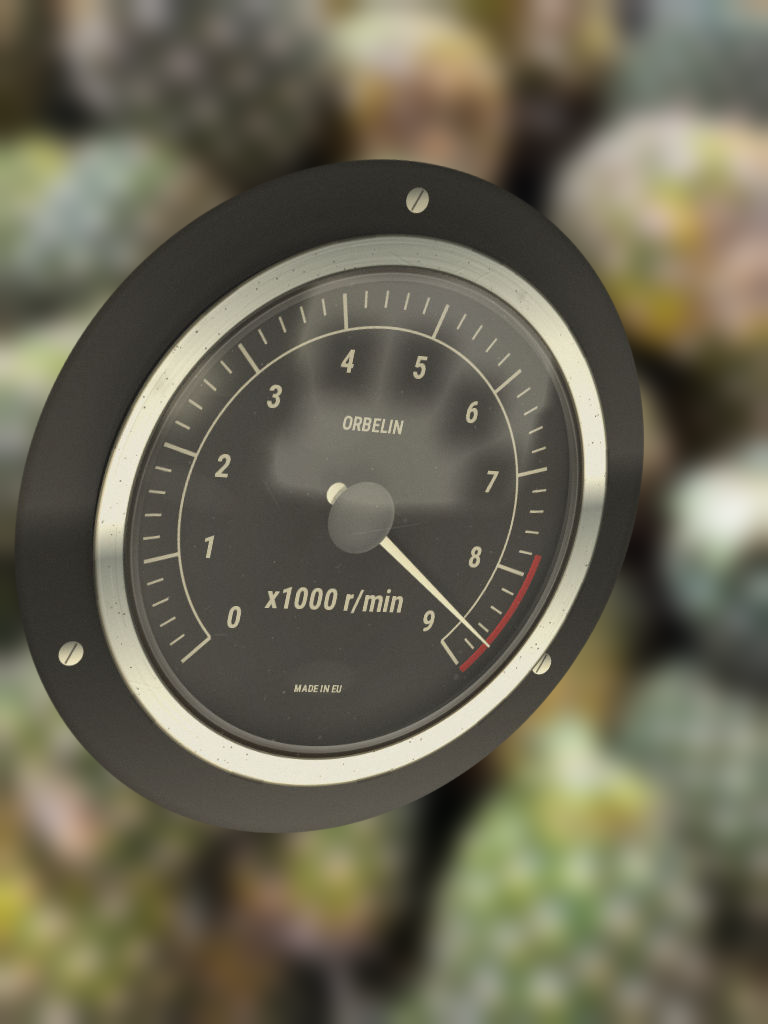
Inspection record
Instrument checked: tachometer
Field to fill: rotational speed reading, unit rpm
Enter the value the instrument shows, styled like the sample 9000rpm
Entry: 8700rpm
